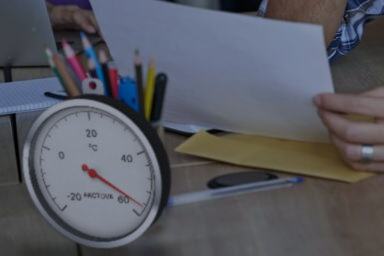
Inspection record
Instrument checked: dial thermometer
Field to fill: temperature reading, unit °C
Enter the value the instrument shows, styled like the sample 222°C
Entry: 56°C
